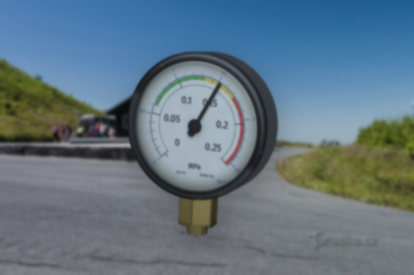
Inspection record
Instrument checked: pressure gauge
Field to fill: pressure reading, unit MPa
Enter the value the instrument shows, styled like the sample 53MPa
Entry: 0.15MPa
